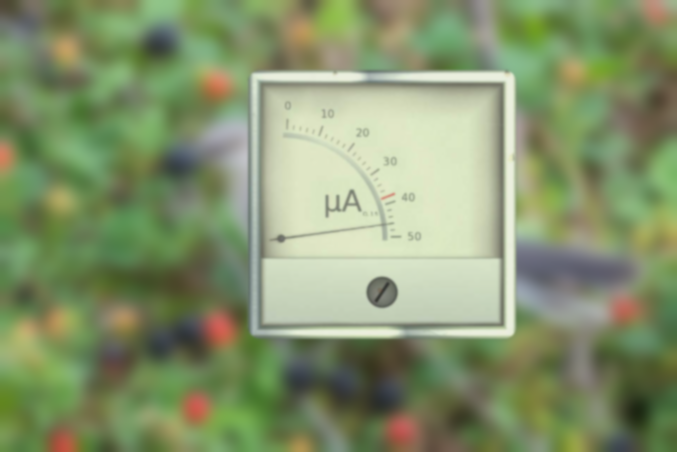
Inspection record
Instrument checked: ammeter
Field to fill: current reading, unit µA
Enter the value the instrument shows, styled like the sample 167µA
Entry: 46µA
